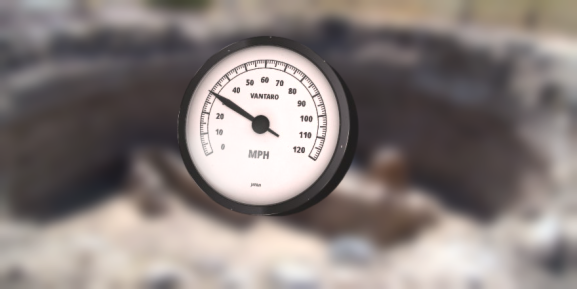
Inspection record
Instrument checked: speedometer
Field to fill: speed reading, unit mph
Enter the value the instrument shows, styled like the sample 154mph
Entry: 30mph
